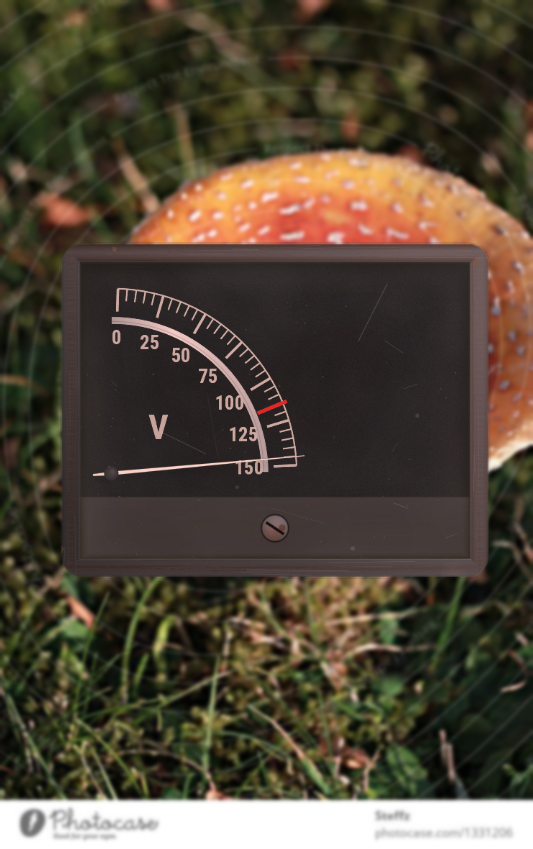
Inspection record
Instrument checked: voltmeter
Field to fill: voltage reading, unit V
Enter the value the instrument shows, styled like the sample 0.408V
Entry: 145V
